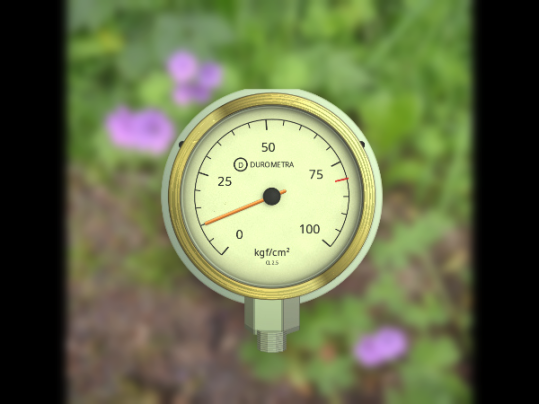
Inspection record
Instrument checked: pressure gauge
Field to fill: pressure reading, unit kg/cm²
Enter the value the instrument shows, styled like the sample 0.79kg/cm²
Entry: 10kg/cm²
